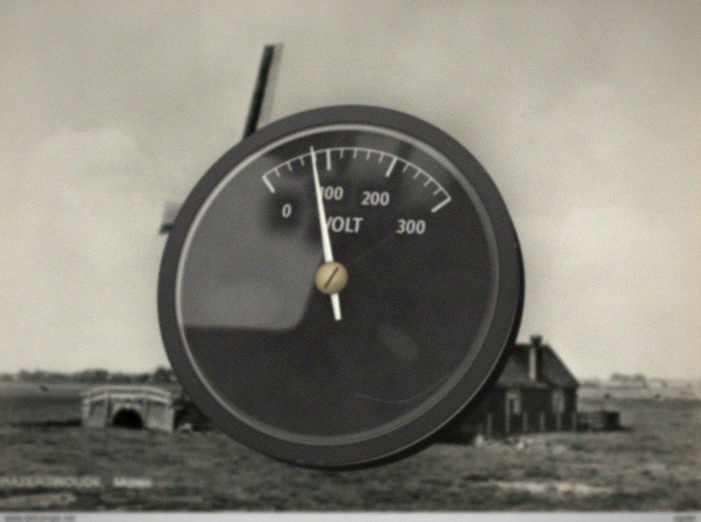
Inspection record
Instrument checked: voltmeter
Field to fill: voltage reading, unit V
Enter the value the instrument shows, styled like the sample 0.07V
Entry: 80V
